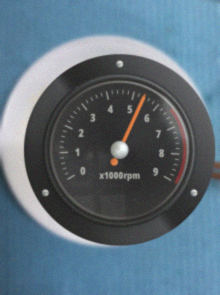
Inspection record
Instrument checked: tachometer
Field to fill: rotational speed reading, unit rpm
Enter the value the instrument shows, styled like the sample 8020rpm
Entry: 5400rpm
